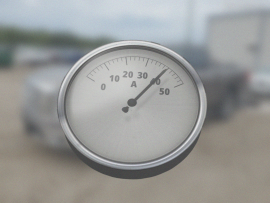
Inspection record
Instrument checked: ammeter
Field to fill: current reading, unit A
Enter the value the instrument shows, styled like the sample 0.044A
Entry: 40A
